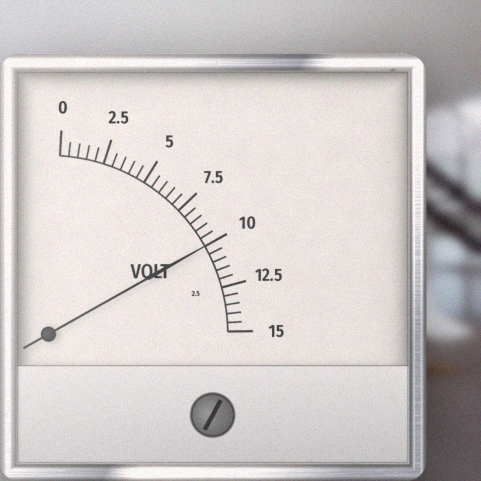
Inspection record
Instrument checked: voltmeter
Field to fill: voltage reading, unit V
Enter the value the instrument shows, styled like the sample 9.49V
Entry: 10V
